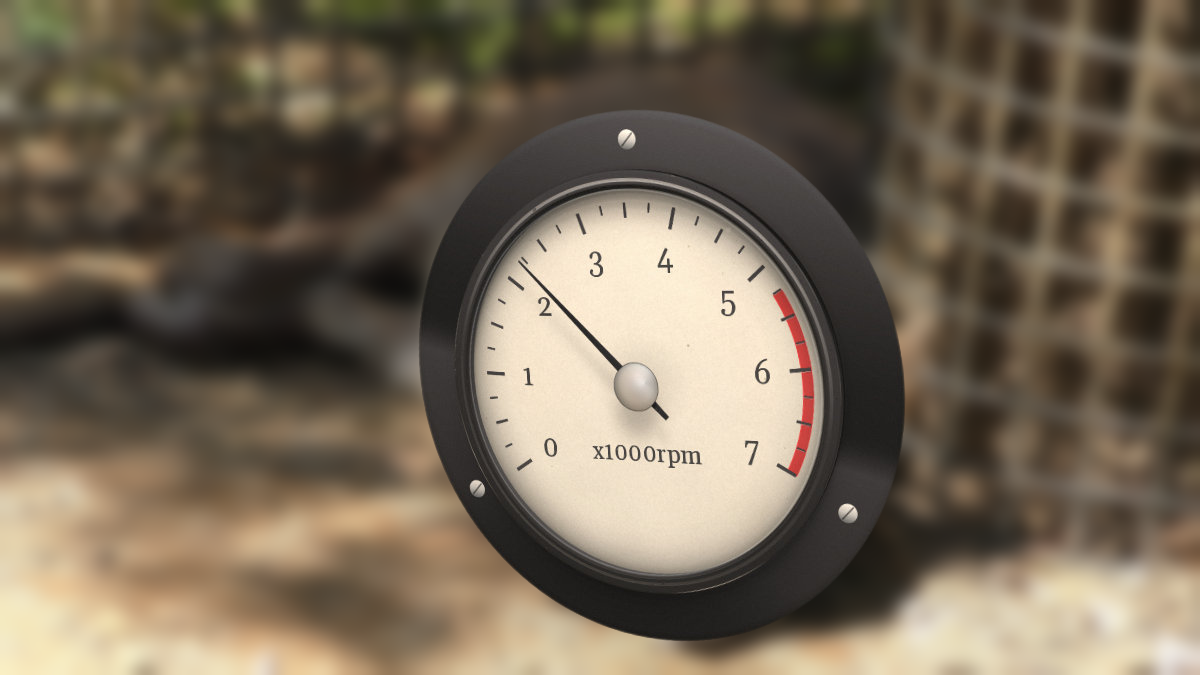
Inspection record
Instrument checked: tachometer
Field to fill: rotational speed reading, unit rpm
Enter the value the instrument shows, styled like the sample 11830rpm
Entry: 2250rpm
